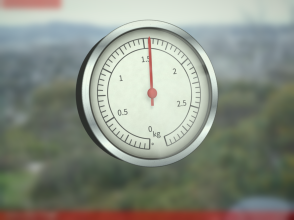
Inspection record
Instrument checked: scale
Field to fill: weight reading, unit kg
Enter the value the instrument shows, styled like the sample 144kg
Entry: 1.55kg
